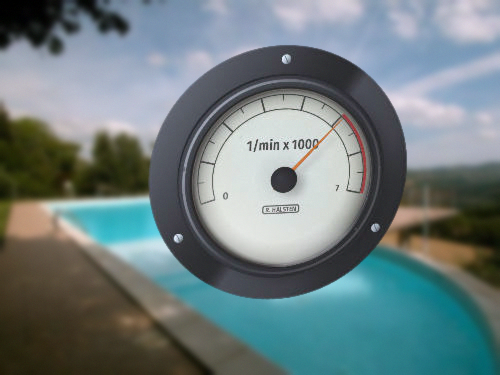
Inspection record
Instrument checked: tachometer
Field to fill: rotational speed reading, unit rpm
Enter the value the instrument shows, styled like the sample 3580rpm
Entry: 5000rpm
